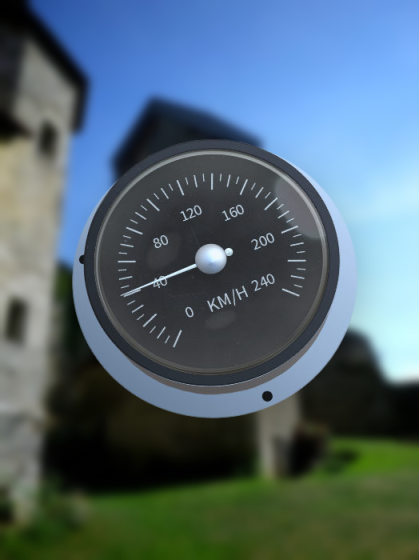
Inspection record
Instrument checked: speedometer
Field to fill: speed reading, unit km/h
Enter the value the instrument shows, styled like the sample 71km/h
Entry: 40km/h
